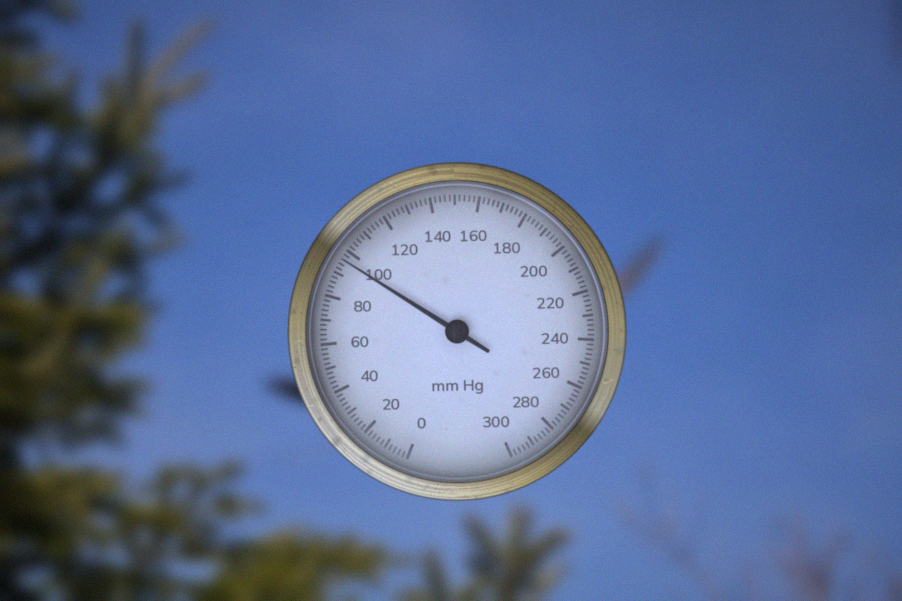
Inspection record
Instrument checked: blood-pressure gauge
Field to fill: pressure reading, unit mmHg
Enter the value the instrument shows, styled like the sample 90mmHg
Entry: 96mmHg
